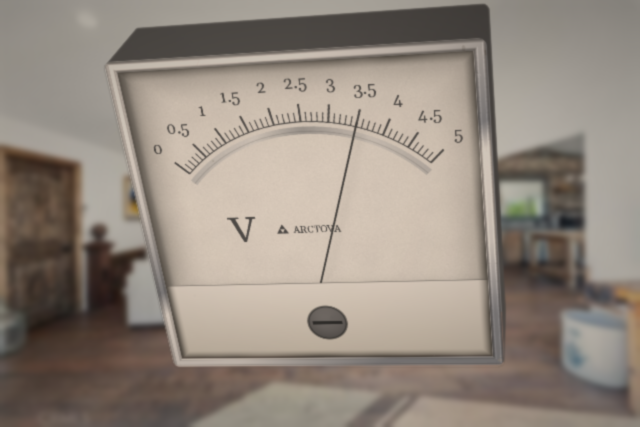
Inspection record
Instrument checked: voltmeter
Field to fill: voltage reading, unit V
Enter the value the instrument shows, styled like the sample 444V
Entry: 3.5V
